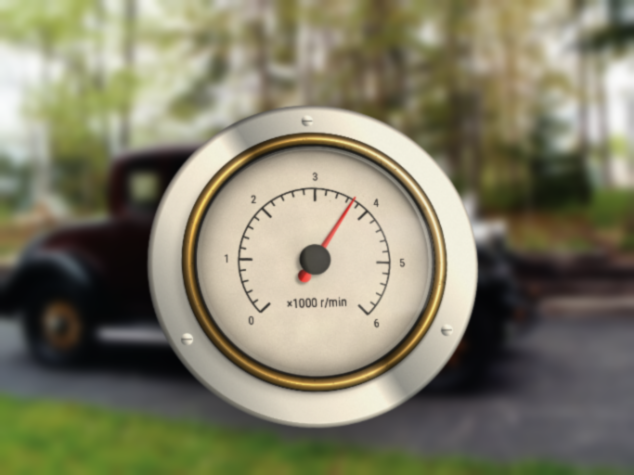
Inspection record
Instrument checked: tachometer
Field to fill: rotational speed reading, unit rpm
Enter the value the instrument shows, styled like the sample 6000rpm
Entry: 3700rpm
